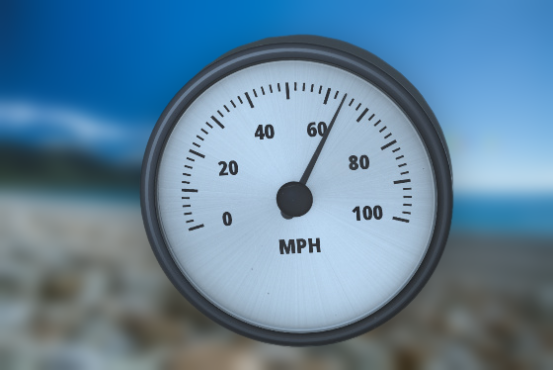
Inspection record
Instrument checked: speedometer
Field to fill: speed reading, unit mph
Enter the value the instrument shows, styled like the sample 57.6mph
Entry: 64mph
